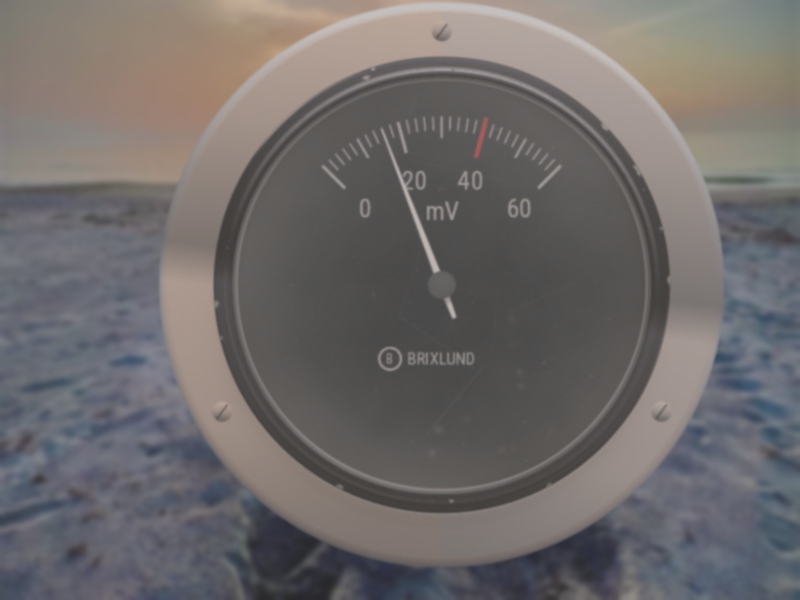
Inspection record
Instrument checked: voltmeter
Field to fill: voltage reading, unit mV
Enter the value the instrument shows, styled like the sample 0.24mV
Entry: 16mV
